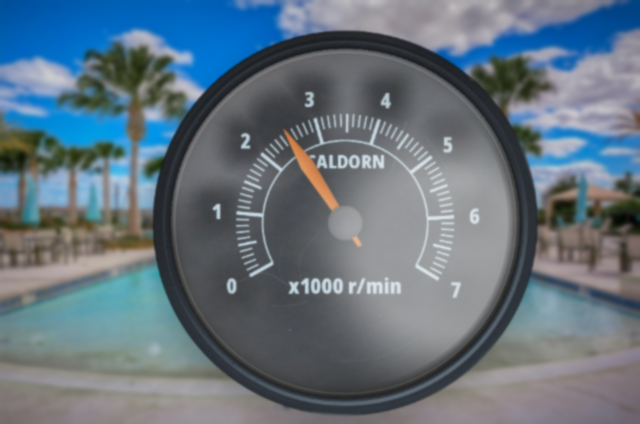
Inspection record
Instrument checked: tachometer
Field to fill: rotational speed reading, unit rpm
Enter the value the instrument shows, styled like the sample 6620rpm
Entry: 2500rpm
